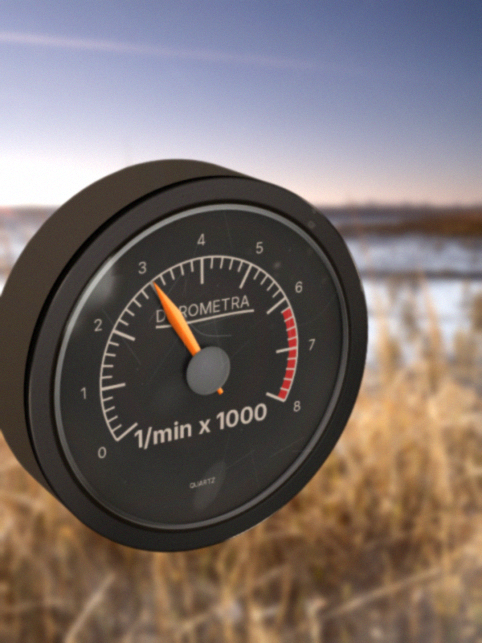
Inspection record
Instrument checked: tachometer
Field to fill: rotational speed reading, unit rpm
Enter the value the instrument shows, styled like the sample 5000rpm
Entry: 3000rpm
